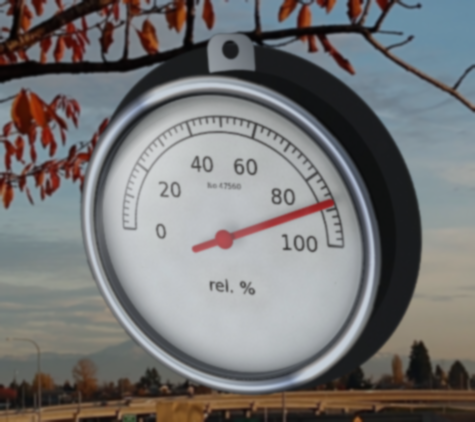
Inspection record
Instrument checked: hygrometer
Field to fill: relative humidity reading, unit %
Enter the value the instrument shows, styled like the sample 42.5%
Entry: 88%
